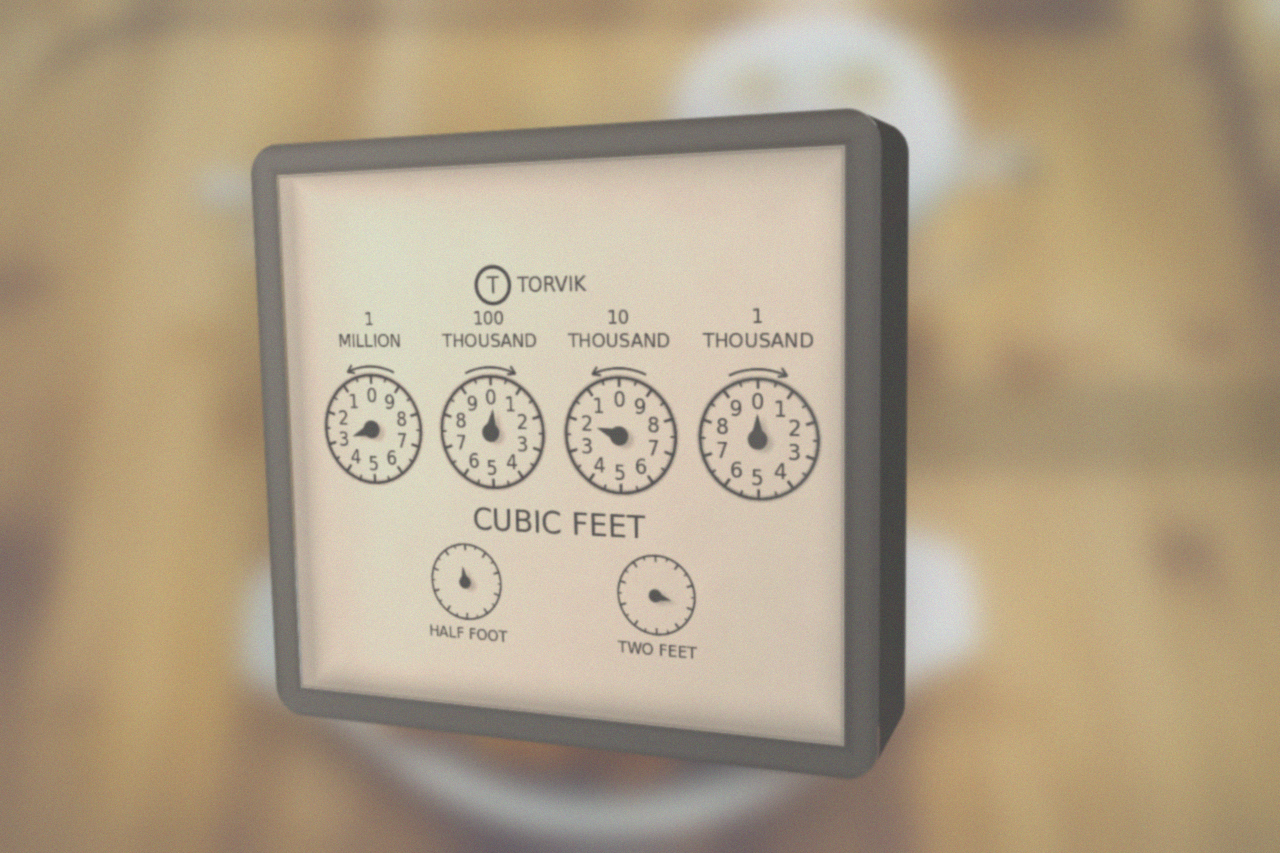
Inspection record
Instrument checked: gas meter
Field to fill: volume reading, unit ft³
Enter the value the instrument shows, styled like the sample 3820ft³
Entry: 302000ft³
